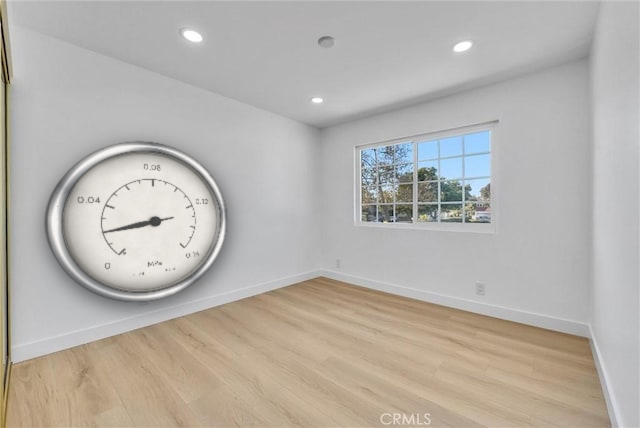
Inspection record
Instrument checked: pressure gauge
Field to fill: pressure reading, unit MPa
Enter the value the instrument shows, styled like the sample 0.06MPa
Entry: 0.02MPa
